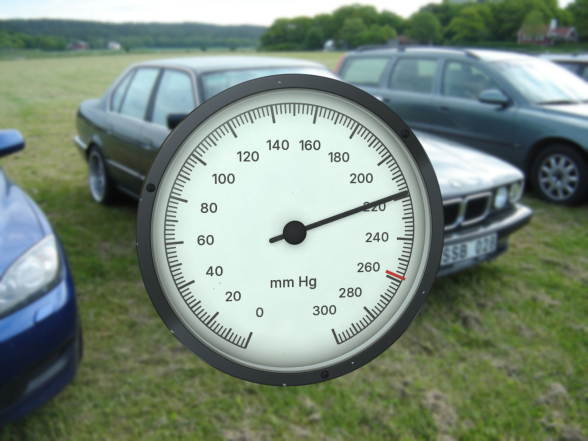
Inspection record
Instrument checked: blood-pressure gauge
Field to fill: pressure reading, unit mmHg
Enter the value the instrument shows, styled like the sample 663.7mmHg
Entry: 218mmHg
